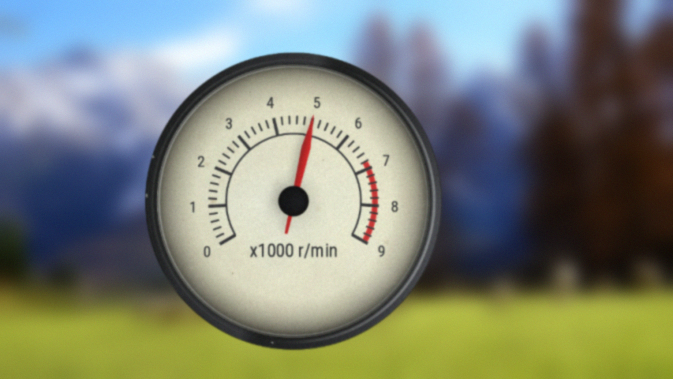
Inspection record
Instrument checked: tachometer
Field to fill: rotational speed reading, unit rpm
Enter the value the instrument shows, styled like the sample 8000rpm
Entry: 5000rpm
